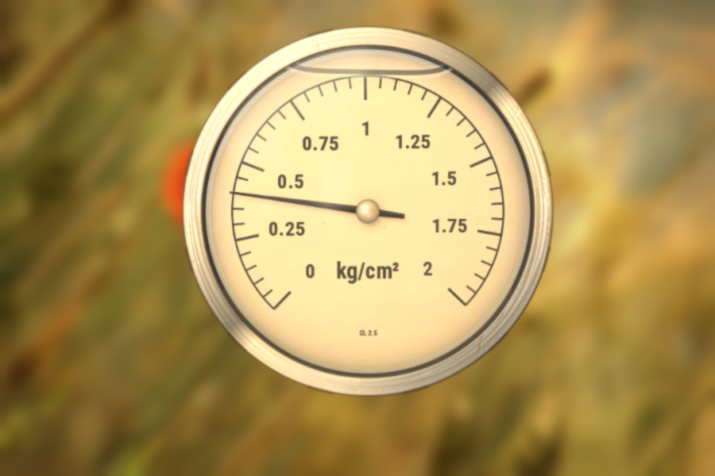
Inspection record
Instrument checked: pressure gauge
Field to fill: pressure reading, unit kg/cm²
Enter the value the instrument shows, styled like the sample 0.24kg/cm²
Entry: 0.4kg/cm²
